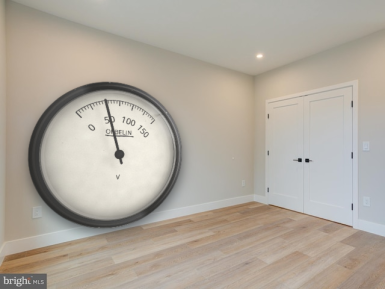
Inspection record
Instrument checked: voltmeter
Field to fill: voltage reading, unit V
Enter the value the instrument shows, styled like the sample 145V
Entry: 50V
